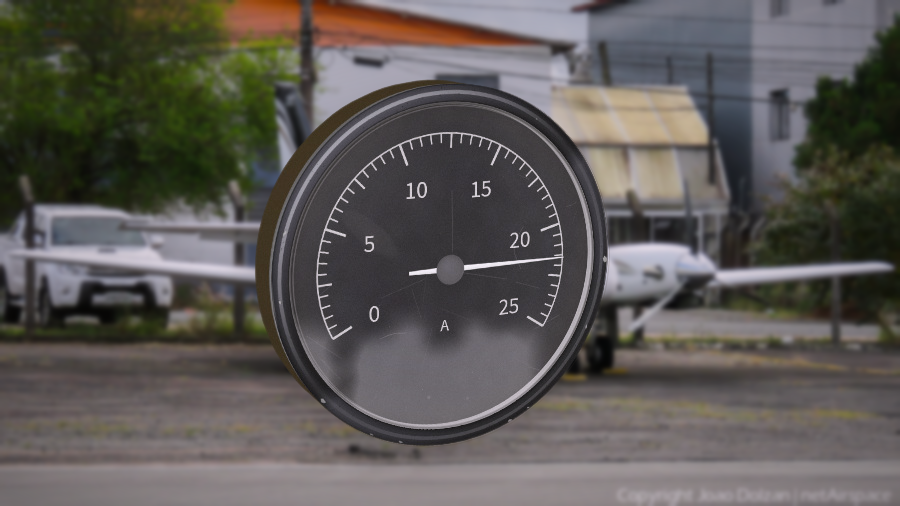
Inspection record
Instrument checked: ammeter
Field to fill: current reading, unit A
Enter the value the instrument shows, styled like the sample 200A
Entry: 21.5A
